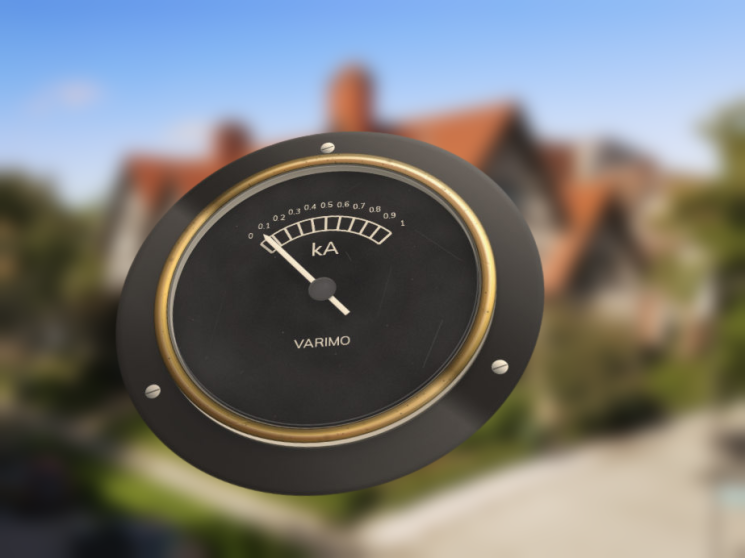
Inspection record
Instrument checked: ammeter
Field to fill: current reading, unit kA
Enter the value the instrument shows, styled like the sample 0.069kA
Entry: 0.05kA
